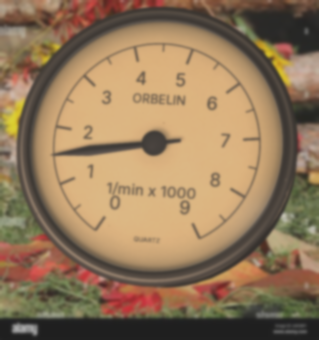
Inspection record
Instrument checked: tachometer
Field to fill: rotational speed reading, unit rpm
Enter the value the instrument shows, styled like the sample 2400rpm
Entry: 1500rpm
